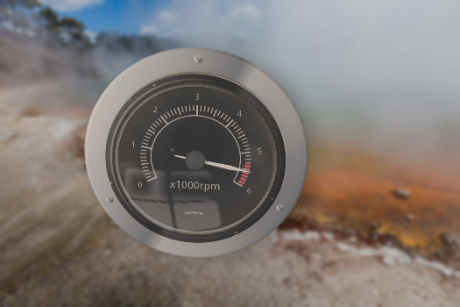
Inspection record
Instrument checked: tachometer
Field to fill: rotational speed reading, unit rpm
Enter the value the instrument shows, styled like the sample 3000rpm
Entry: 5500rpm
